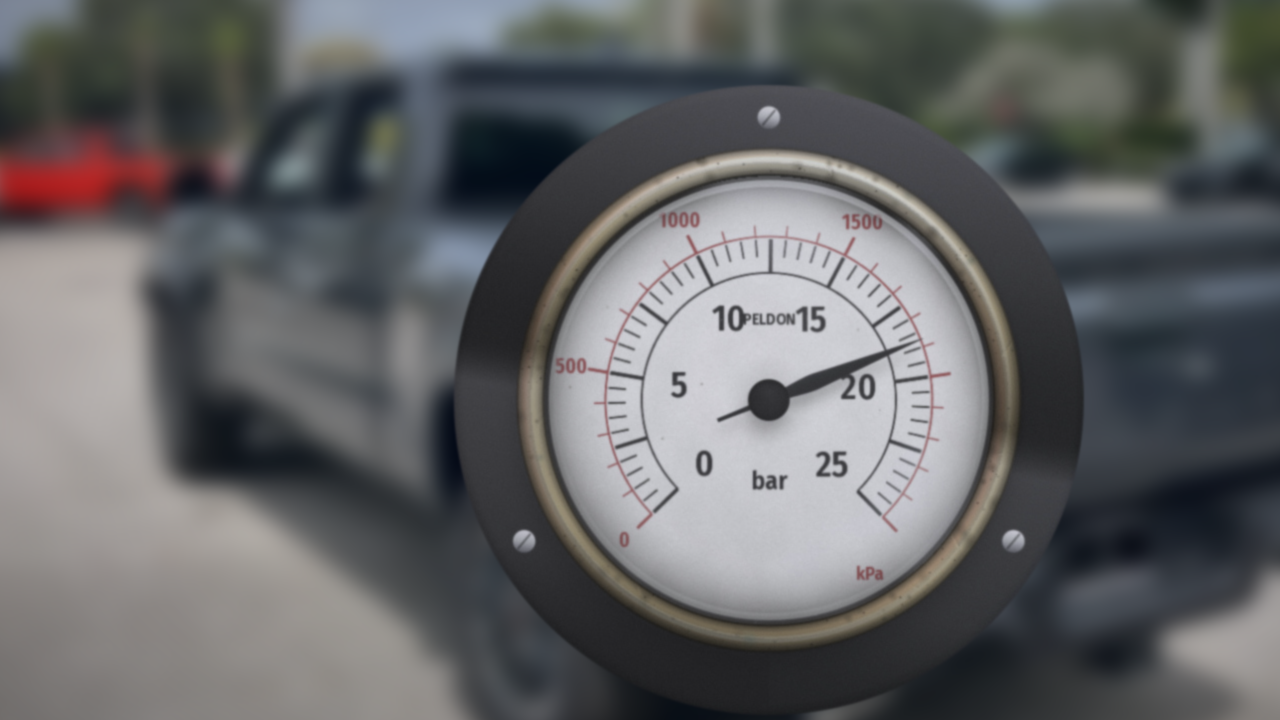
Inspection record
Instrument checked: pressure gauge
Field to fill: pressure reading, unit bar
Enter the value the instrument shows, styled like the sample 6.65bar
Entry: 18.75bar
